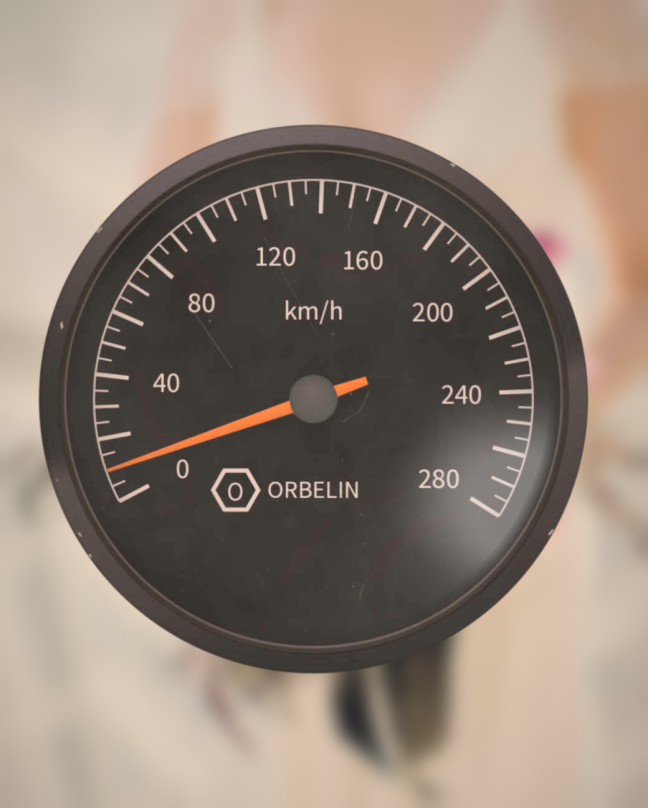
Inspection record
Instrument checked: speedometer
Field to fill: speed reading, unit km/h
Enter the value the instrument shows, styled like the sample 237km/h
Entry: 10km/h
